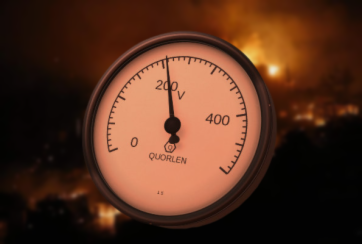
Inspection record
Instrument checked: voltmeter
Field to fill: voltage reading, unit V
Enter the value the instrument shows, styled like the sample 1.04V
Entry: 210V
